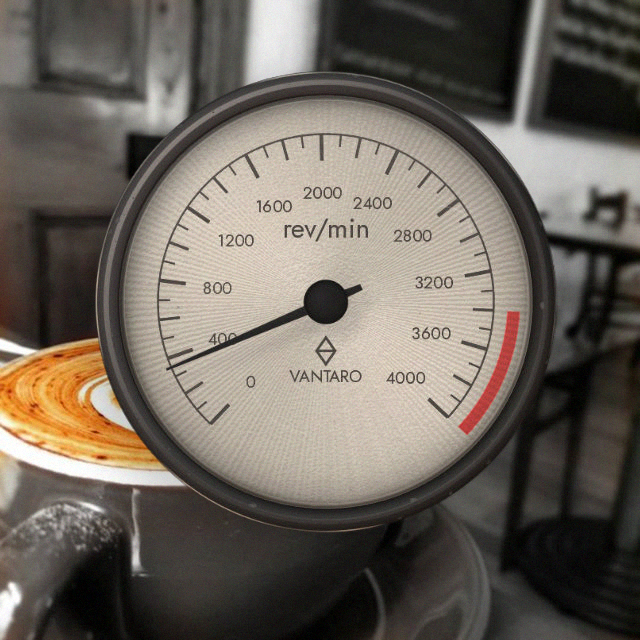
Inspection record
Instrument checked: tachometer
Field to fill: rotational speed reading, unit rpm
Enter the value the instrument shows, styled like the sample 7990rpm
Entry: 350rpm
